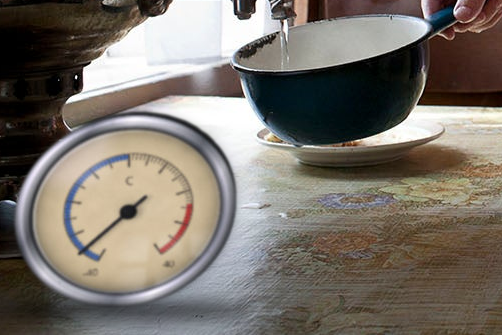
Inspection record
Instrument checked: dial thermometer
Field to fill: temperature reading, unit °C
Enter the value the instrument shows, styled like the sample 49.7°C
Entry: -35°C
